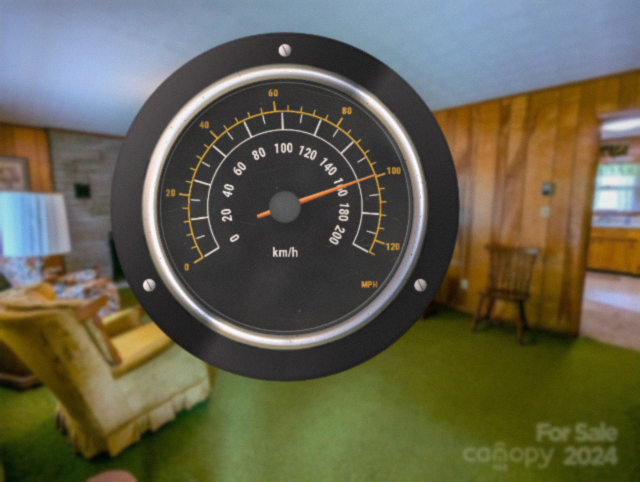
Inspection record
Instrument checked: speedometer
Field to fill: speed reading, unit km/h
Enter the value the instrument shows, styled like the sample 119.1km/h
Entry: 160km/h
